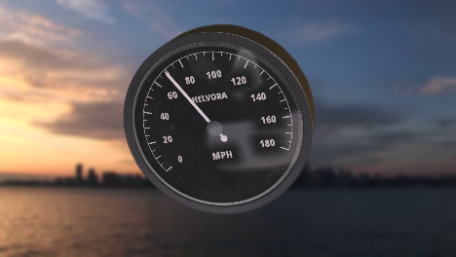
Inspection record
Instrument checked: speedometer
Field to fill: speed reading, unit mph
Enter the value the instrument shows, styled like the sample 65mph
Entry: 70mph
